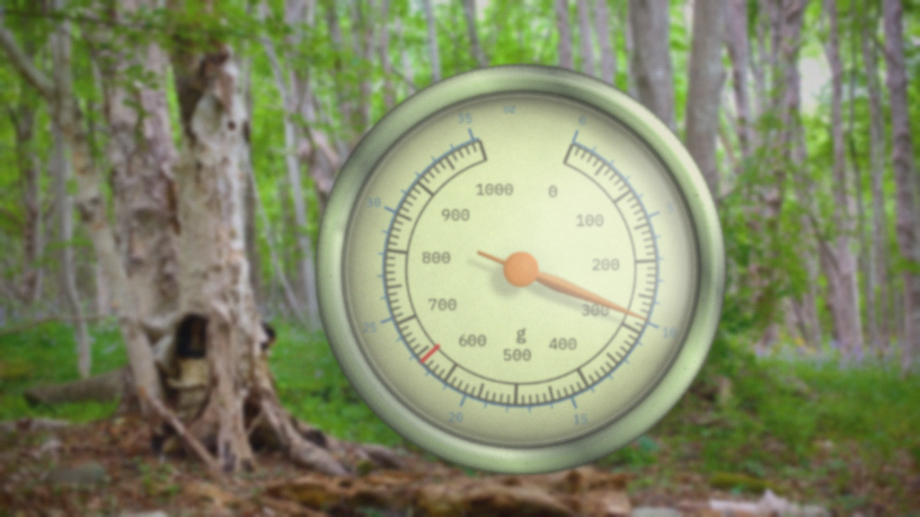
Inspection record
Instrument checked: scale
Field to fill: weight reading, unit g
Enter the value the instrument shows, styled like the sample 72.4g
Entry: 280g
